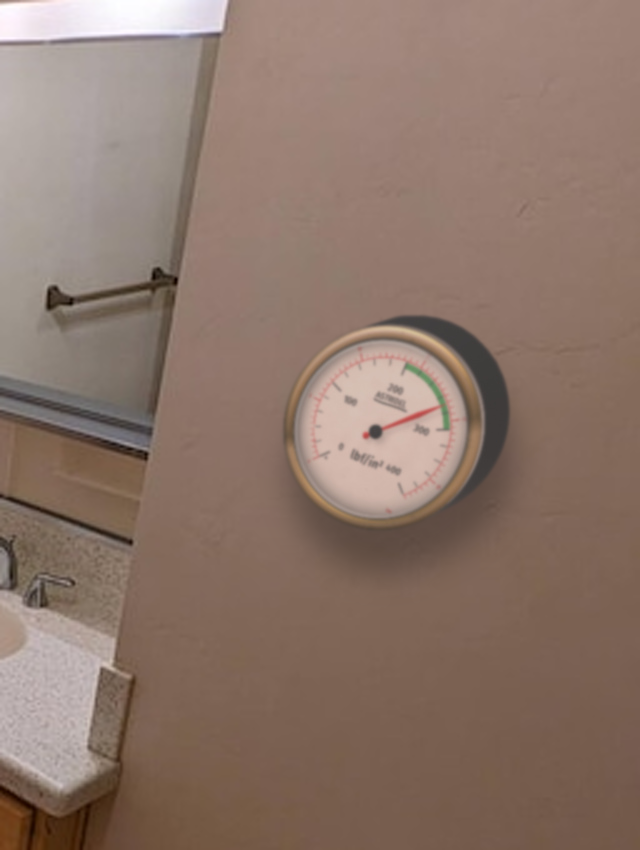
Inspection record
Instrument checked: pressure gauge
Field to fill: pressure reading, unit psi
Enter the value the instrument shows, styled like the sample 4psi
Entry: 270psi
